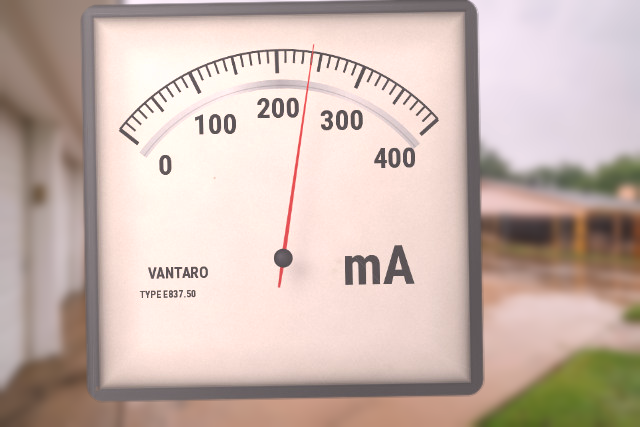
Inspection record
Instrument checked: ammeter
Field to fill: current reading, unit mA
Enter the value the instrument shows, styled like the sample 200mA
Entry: 240mA
